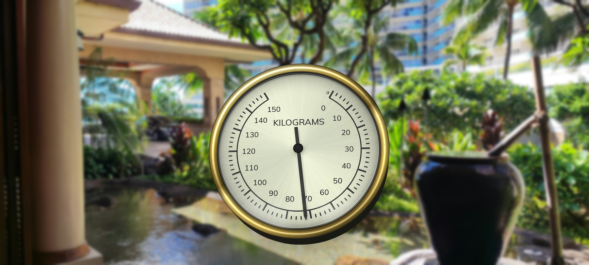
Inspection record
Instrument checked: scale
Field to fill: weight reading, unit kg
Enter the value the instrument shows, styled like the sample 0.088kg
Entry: 72kg
